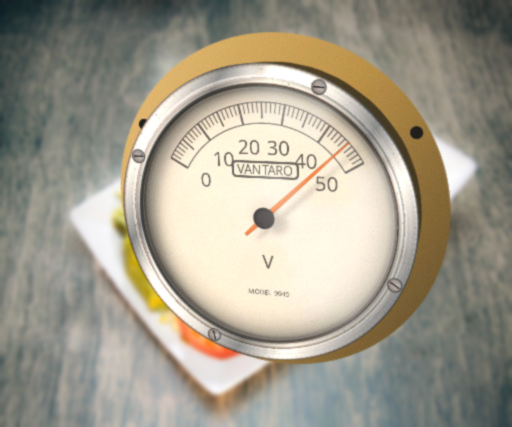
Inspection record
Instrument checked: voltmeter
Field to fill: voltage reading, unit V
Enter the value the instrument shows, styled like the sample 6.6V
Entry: 45V
